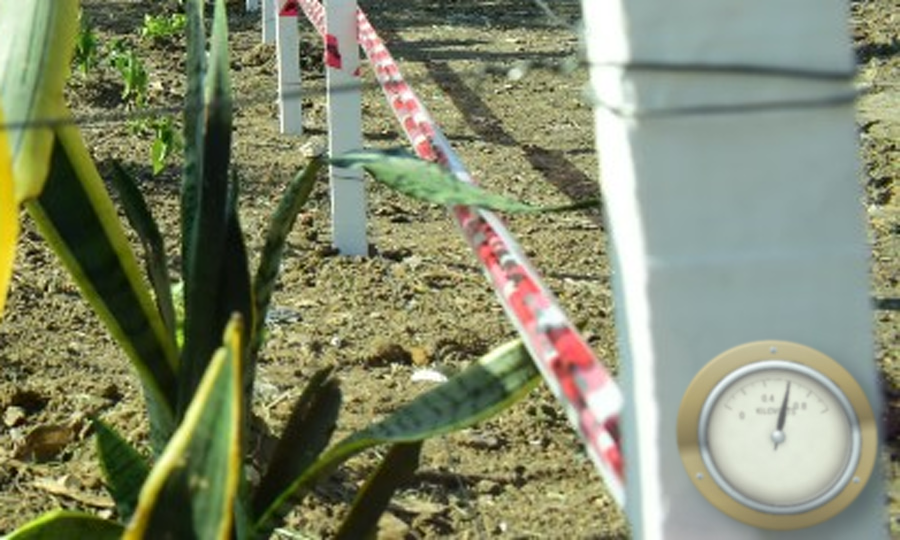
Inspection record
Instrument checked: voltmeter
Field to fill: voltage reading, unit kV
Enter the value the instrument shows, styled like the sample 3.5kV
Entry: 0.6kV
